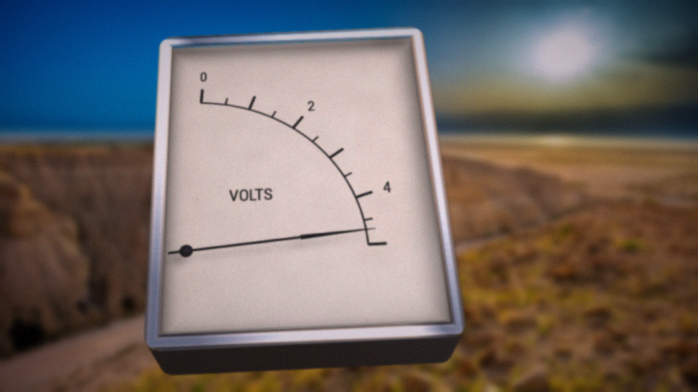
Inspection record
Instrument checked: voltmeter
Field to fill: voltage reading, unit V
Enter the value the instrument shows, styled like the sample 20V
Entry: 4.75V
